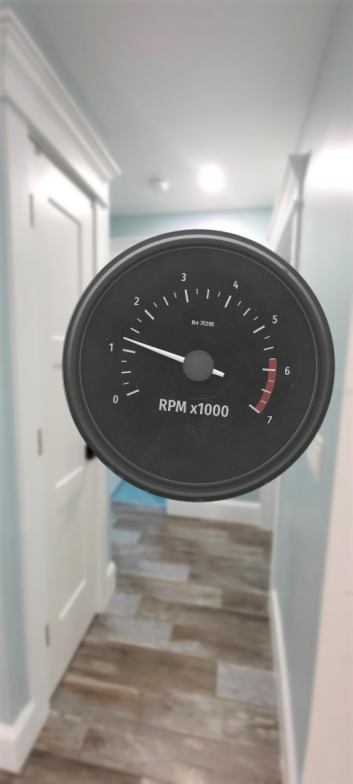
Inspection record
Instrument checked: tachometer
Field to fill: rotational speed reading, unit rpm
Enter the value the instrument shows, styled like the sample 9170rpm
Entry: 1250rpm
